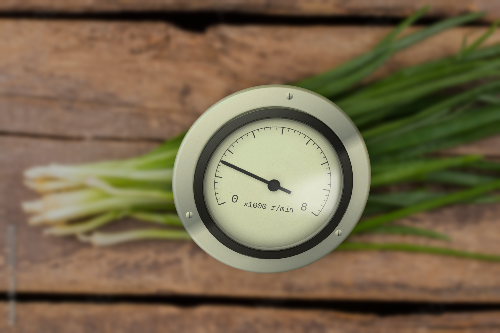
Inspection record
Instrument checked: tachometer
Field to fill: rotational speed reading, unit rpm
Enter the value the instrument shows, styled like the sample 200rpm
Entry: 1600rpm
